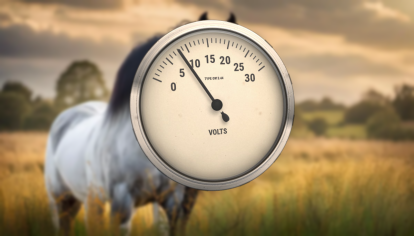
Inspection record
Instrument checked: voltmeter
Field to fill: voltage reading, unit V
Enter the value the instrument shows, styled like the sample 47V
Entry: 8V
